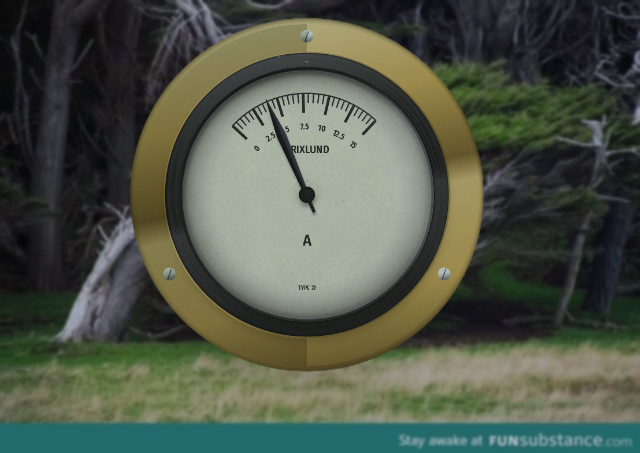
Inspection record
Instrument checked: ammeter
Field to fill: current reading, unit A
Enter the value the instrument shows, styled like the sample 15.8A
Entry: 4A
